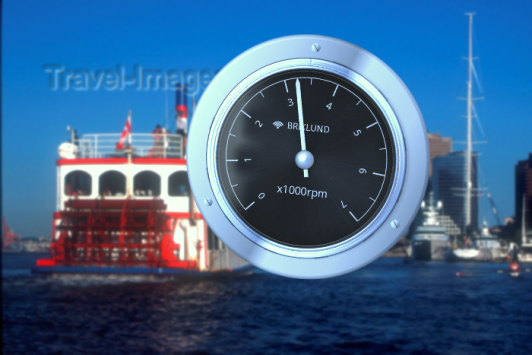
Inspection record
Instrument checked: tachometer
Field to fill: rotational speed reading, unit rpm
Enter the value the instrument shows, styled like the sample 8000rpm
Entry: 3250rpm
